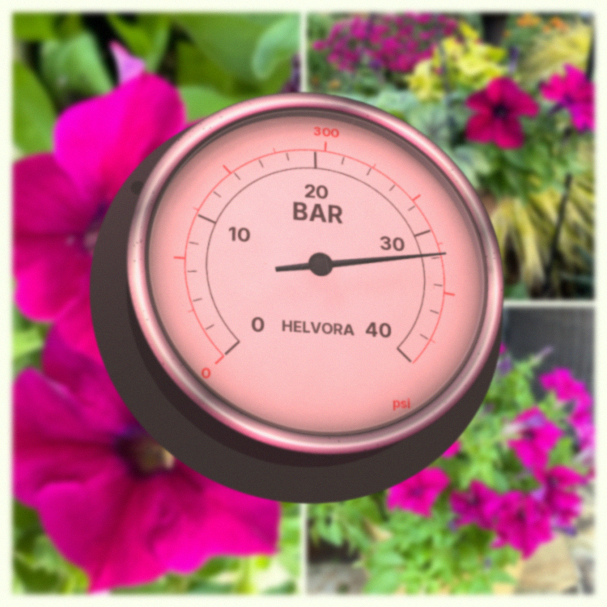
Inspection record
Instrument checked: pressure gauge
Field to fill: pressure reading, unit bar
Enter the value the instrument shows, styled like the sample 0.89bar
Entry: 32bar
